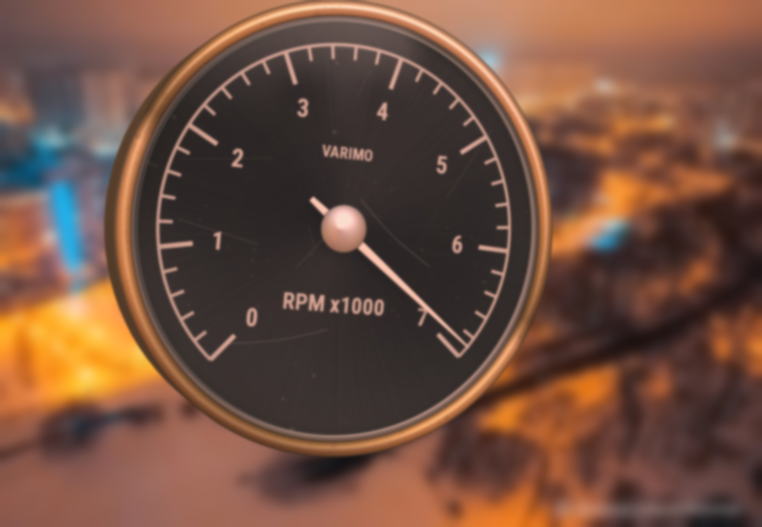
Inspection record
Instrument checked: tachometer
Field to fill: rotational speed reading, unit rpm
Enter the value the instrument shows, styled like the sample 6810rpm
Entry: 6900rpm
